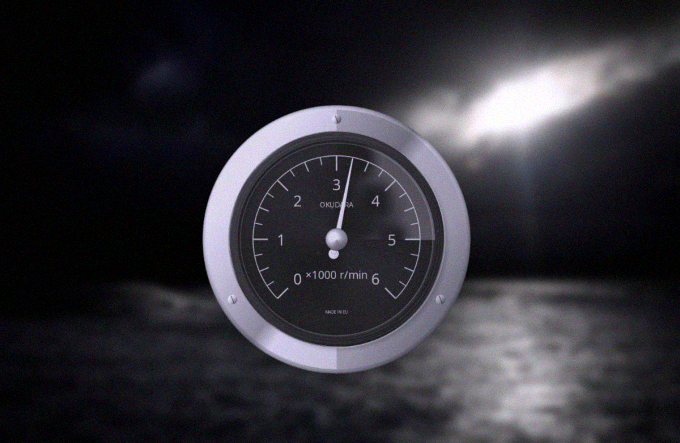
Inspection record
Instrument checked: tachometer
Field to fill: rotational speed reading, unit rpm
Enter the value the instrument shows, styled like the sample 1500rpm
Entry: 3250rpm
